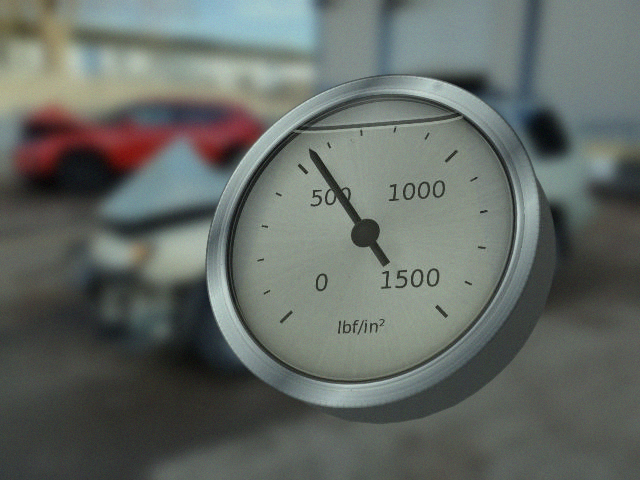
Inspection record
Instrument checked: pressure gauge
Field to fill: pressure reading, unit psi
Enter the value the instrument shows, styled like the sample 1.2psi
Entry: 550psi
